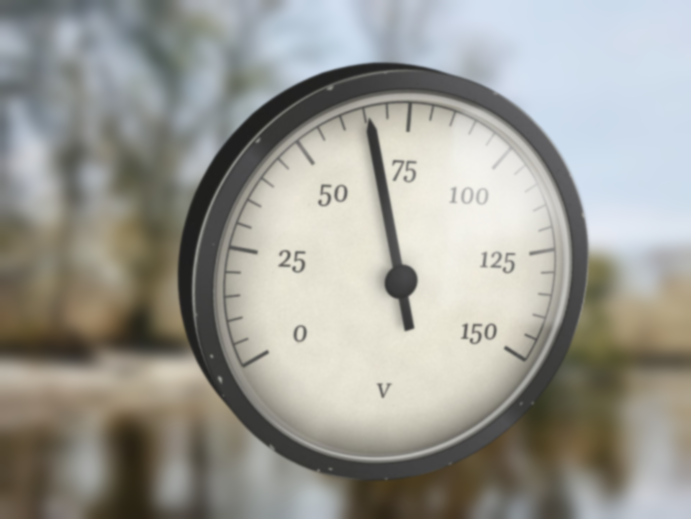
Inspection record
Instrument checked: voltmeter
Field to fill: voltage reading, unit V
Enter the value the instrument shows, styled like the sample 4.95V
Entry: 65V
